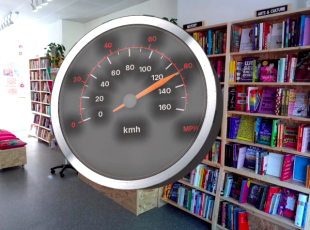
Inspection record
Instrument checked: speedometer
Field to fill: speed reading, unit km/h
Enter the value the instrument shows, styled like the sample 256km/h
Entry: 130km/h
